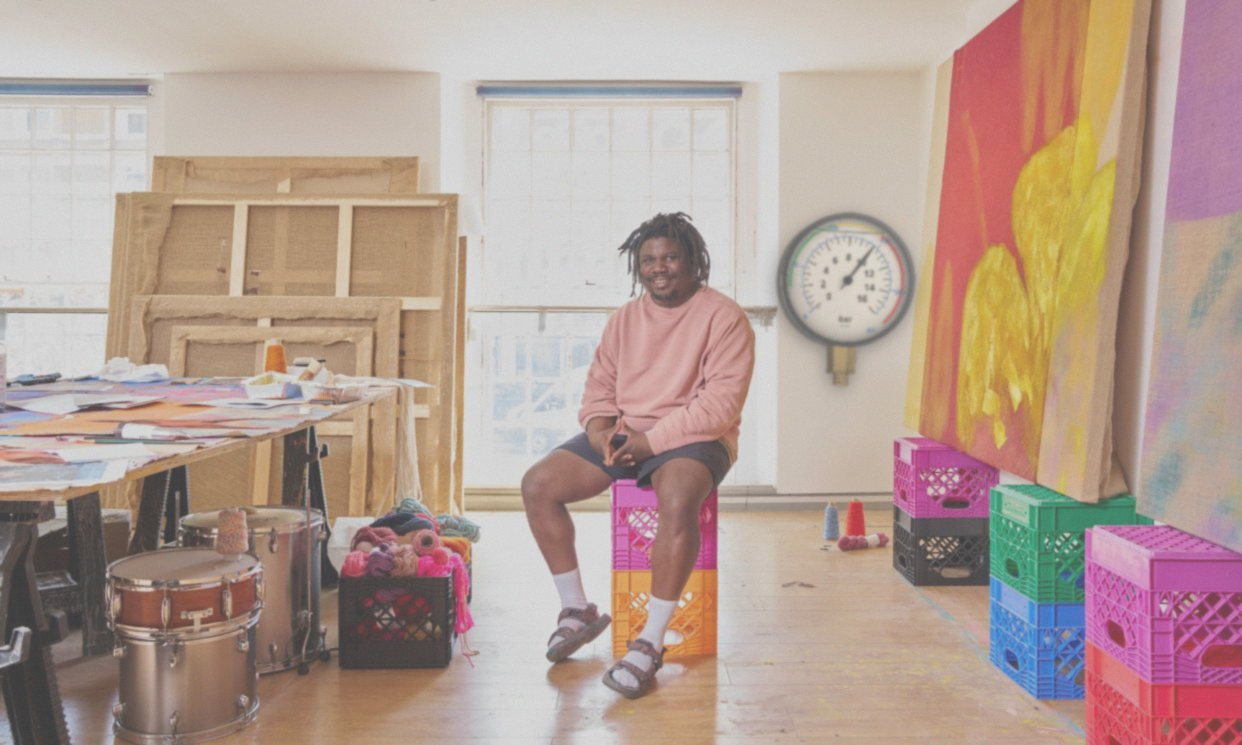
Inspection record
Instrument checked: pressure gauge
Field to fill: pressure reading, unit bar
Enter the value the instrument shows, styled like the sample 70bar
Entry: 10bar
